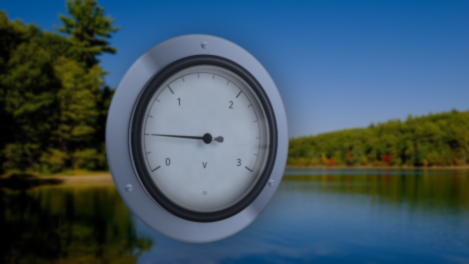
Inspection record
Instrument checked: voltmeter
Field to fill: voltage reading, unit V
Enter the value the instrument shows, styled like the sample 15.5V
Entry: 0.4V
